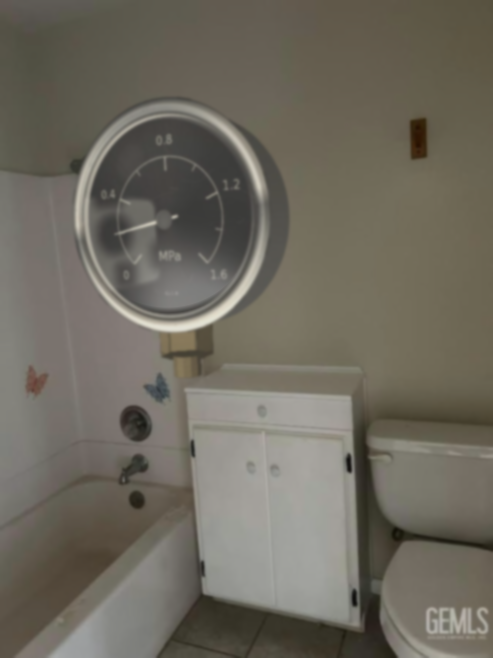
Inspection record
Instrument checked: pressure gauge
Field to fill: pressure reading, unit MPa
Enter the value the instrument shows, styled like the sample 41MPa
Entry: 0.2MPa
